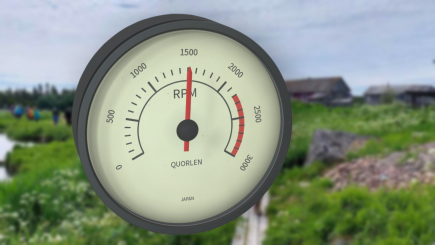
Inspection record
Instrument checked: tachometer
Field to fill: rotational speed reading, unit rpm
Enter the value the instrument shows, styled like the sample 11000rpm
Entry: 1500rpm
